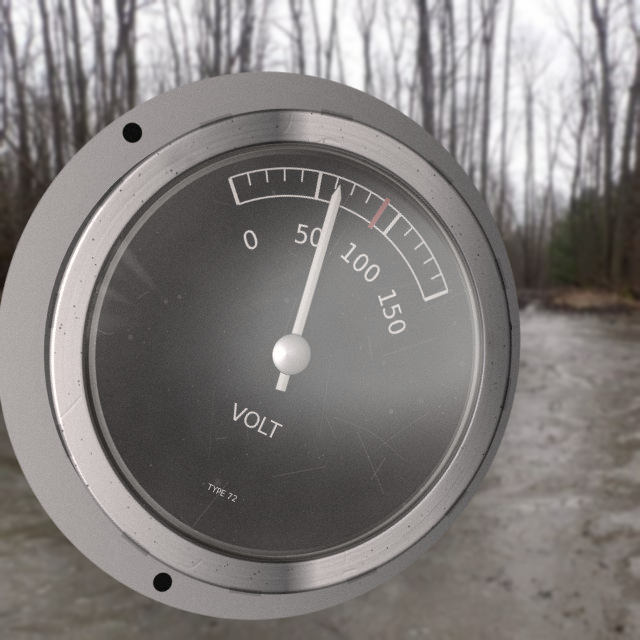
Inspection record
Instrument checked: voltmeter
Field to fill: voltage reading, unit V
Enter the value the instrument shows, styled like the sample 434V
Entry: 60V
